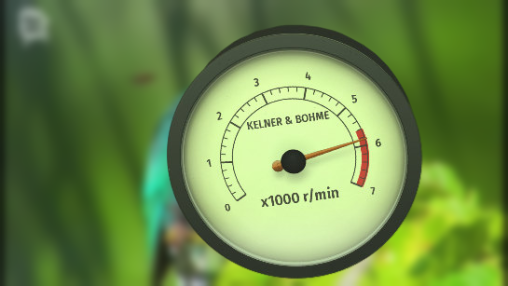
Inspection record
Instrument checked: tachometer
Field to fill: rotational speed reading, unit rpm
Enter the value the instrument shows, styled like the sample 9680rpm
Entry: 5800rpm
